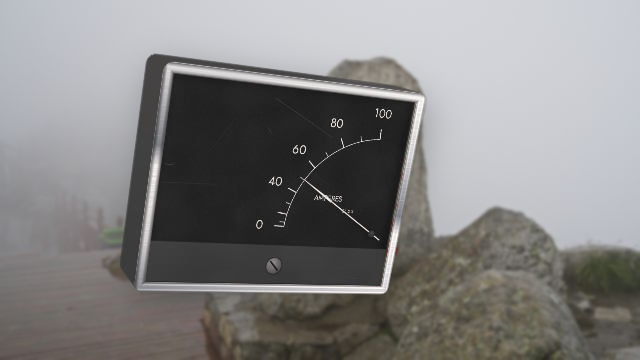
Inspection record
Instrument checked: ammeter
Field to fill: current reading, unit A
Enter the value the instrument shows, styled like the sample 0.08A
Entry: 50A
